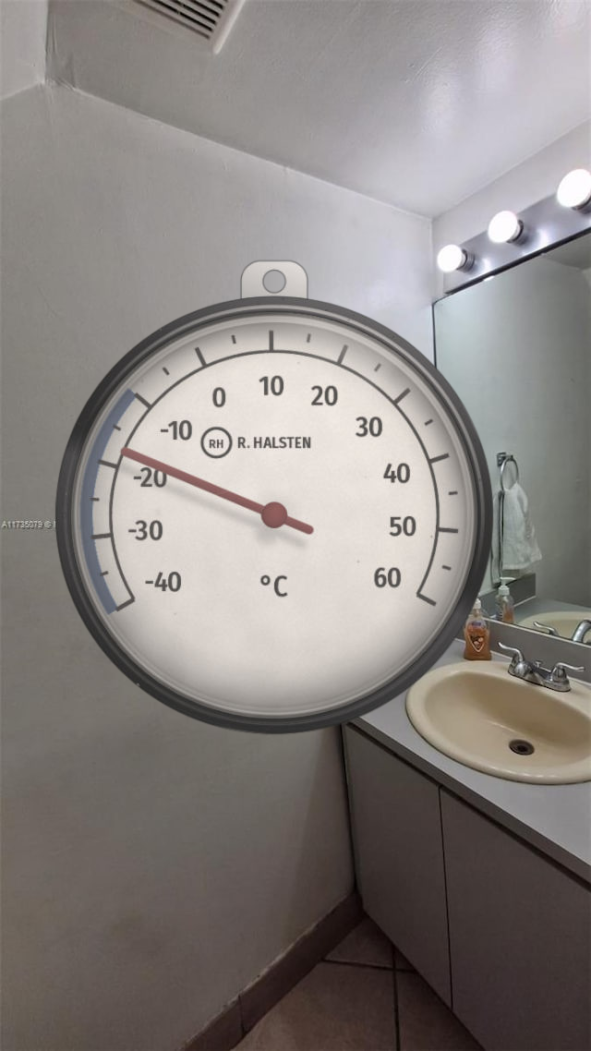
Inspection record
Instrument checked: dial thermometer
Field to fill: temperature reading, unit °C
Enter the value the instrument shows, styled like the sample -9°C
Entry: -17.5°C
